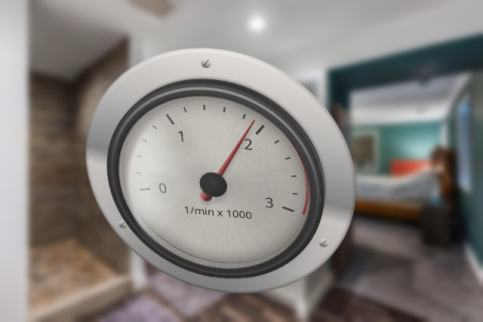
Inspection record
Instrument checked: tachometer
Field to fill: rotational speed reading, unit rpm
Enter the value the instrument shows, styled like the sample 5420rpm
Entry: 1900rpm
